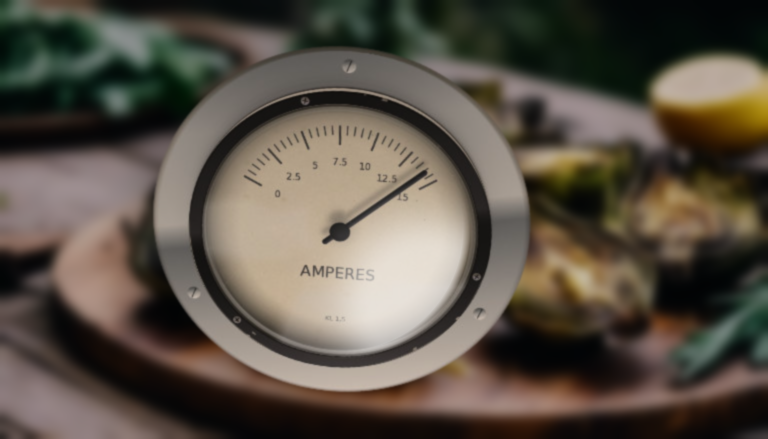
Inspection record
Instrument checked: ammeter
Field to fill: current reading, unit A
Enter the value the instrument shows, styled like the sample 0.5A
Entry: 14A
